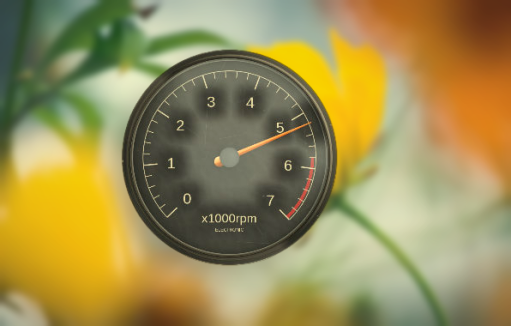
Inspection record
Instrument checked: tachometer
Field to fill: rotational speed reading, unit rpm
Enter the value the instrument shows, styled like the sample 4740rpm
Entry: 5200rpm
